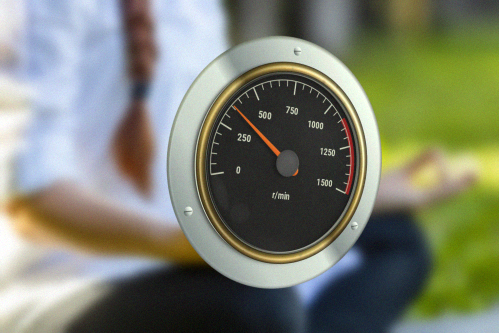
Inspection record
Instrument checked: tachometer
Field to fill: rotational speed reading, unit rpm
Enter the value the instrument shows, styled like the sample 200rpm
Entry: 350rpm
